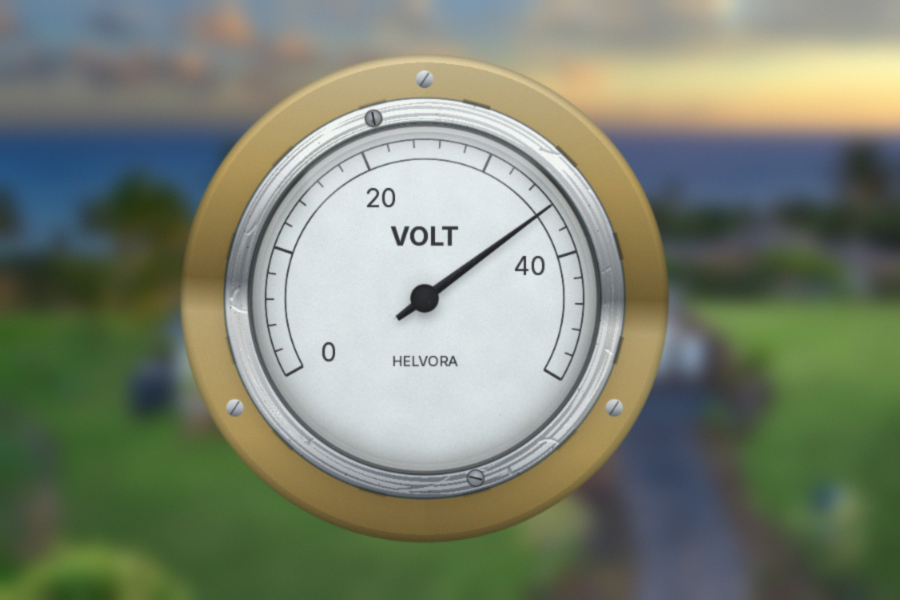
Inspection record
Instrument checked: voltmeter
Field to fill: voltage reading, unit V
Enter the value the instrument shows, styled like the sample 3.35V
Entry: 36V
